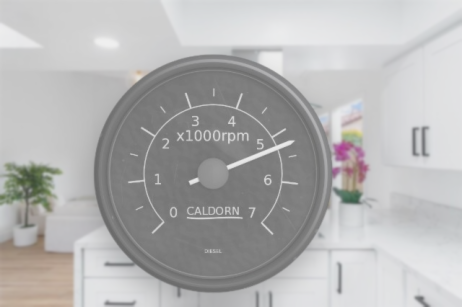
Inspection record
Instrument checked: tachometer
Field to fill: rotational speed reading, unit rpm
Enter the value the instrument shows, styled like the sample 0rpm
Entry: 5250rpm
